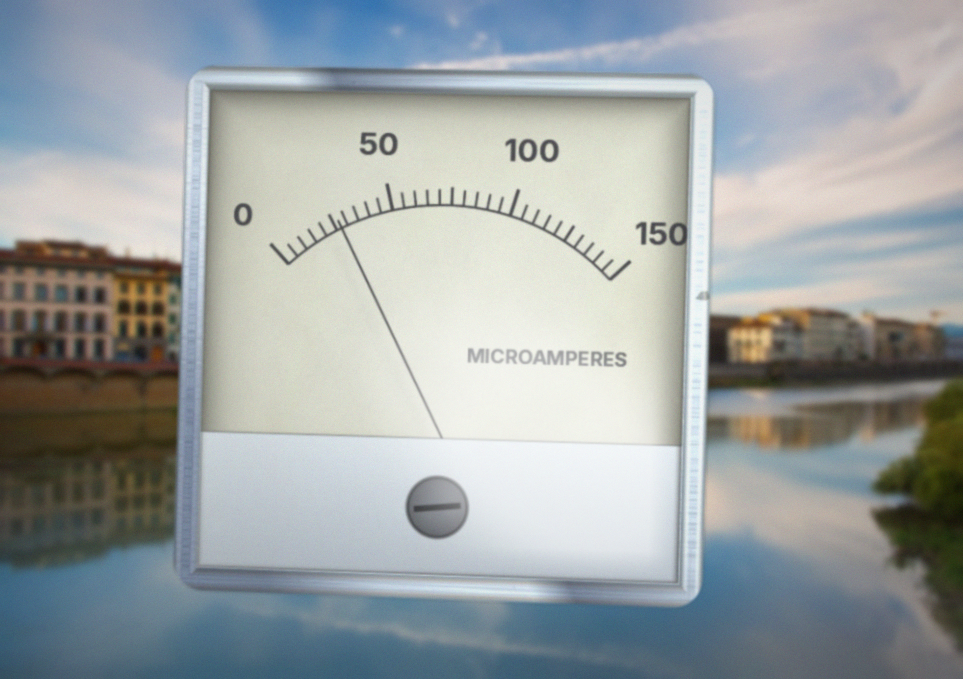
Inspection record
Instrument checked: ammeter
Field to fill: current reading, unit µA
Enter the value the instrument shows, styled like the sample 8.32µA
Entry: 27.5µA
